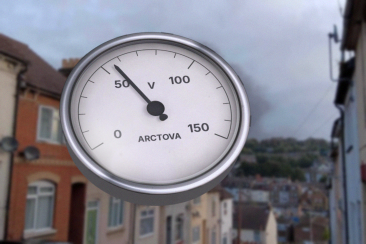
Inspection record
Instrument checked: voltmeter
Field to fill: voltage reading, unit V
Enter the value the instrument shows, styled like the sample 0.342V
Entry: 55V
